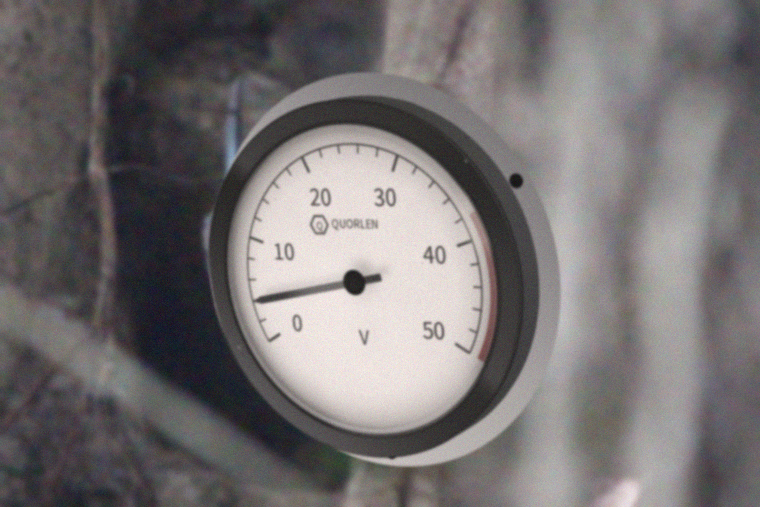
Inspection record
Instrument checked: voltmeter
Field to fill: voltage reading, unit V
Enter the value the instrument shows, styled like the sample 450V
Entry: 4V
